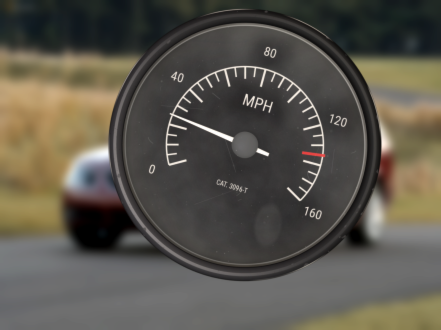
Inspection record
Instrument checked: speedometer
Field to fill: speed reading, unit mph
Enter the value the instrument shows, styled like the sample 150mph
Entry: 25mph
